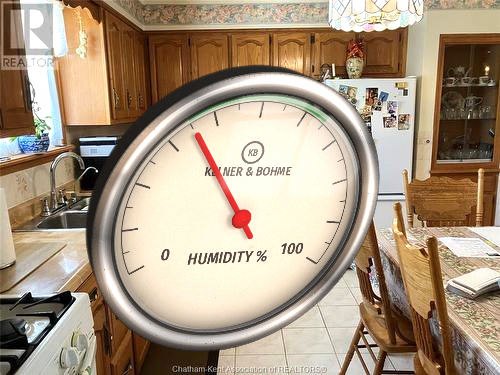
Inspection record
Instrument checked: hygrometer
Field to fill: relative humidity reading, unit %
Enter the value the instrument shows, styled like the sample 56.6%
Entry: 35%
